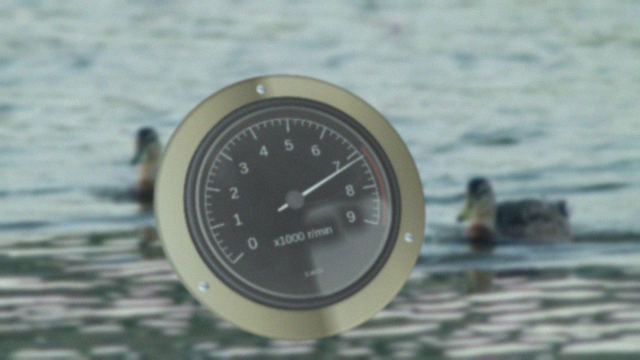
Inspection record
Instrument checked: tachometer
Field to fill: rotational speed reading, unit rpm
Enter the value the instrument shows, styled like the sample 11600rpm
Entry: 7200rpm
